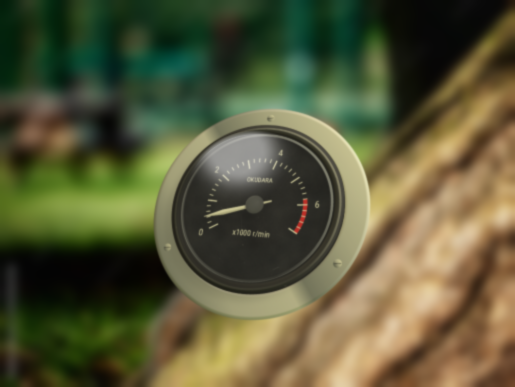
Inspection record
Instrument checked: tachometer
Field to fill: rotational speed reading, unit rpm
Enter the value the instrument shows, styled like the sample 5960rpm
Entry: 400rpm
